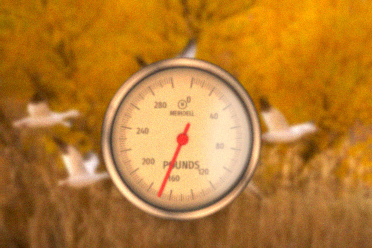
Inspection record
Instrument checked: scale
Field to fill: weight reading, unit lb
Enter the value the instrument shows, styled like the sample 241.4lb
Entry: 170lb
